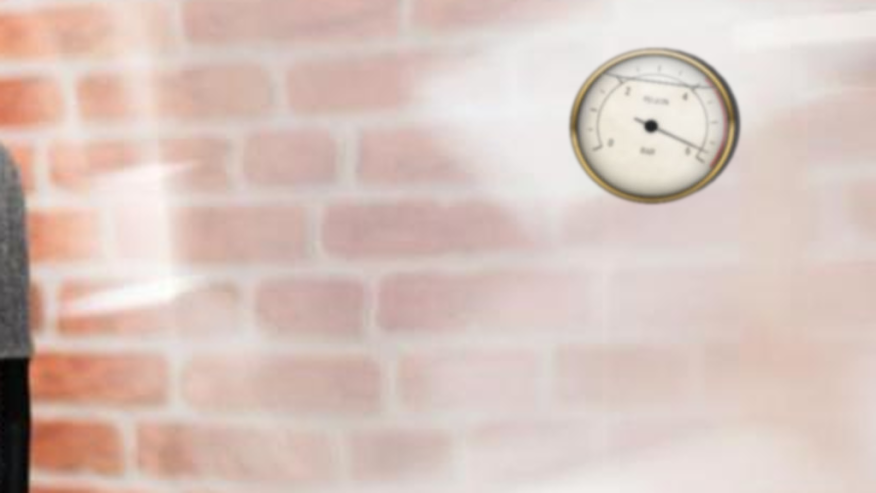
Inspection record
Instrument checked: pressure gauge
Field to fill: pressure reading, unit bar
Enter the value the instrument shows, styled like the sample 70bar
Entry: 5.75bar
